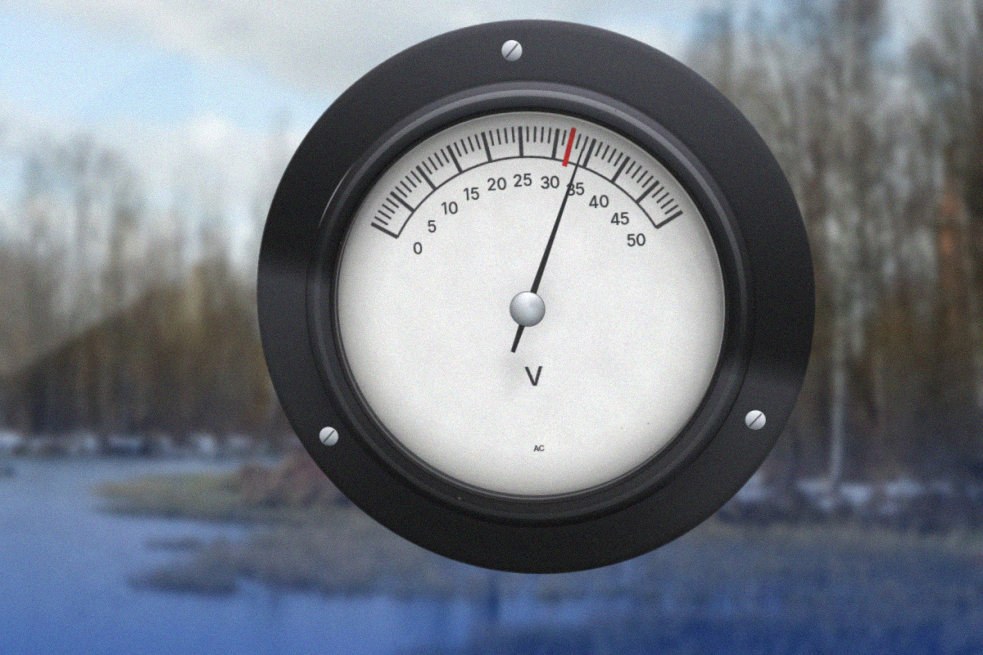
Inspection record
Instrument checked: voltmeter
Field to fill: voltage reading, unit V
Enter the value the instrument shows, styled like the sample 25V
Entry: 34V
